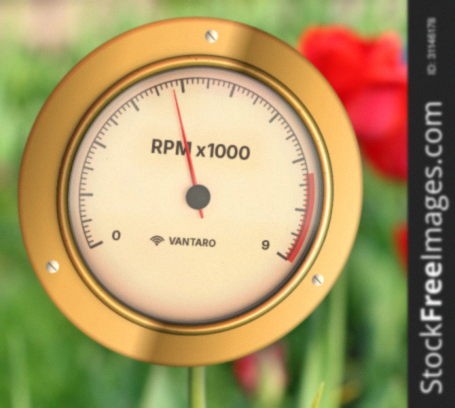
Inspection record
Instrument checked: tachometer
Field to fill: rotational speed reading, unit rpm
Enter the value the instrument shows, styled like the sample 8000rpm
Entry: 3800rpm
